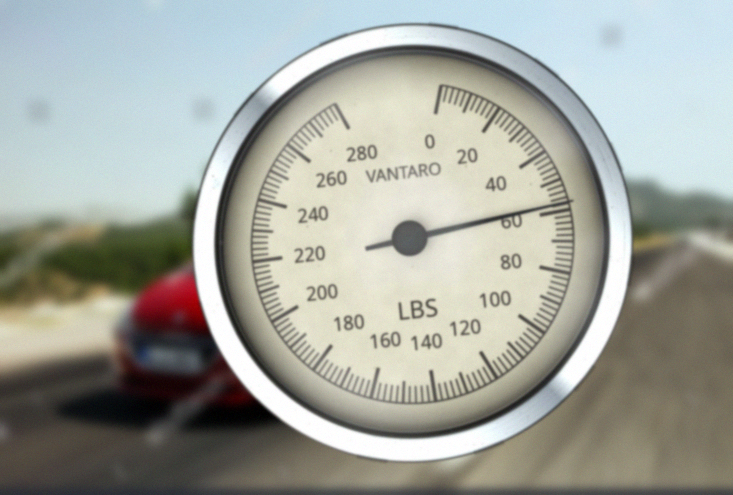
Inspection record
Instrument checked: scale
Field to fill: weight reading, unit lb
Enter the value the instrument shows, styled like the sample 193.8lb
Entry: 58lb
